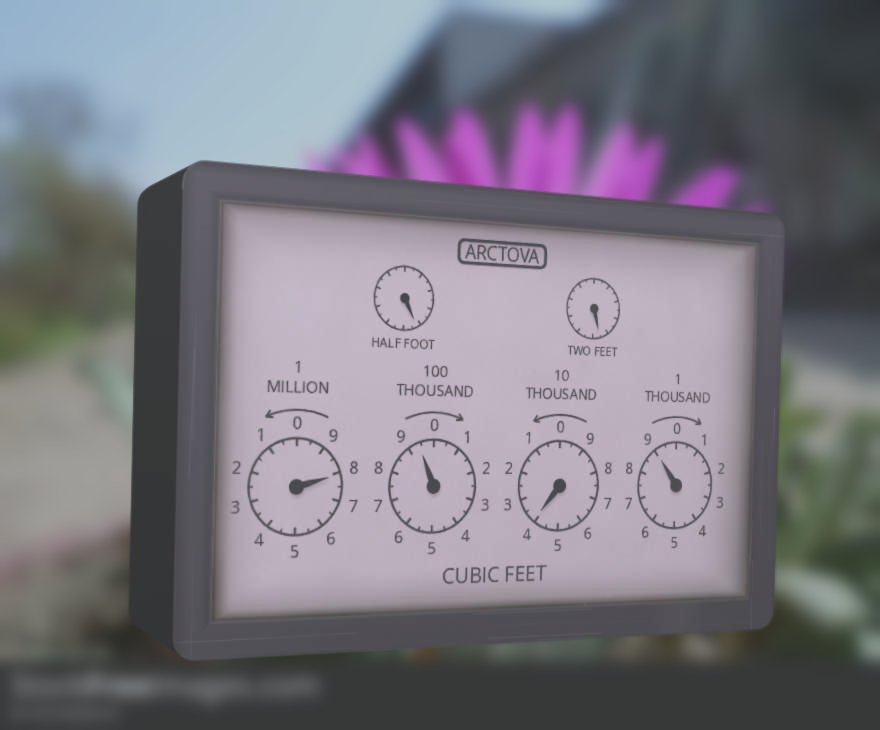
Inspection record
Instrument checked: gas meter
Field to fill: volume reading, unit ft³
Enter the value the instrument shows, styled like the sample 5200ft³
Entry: 793900ft³
